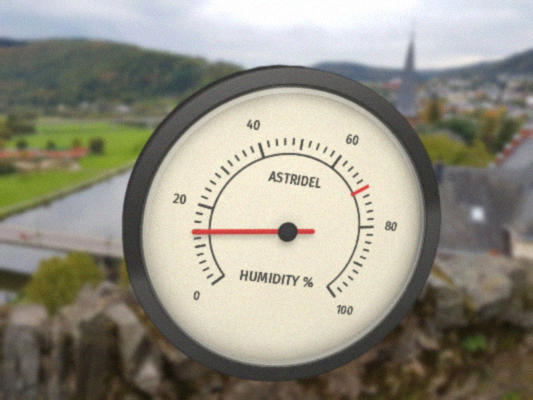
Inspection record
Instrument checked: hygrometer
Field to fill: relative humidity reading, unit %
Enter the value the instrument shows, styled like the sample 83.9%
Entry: 14%
